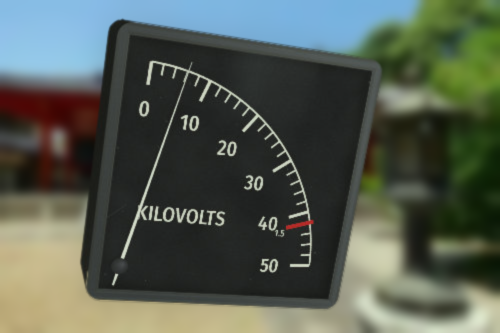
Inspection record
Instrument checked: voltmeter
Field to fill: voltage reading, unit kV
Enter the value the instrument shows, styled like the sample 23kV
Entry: 6kV
